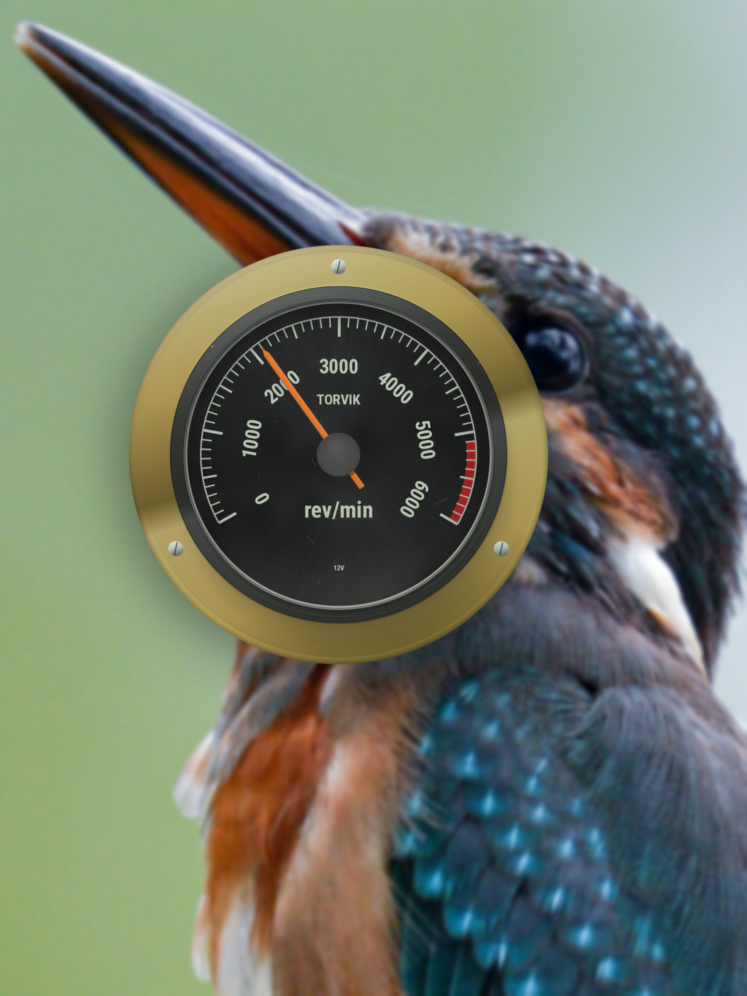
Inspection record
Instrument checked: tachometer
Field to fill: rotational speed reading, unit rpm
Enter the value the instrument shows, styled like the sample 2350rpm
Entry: 2100rpm
